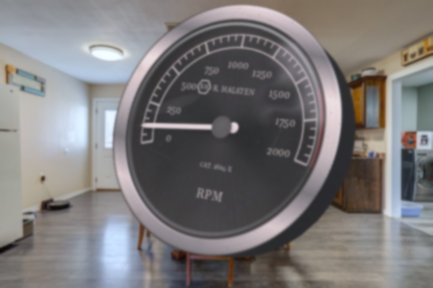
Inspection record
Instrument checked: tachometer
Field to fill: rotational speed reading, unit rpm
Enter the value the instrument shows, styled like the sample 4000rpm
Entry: 100rpm
